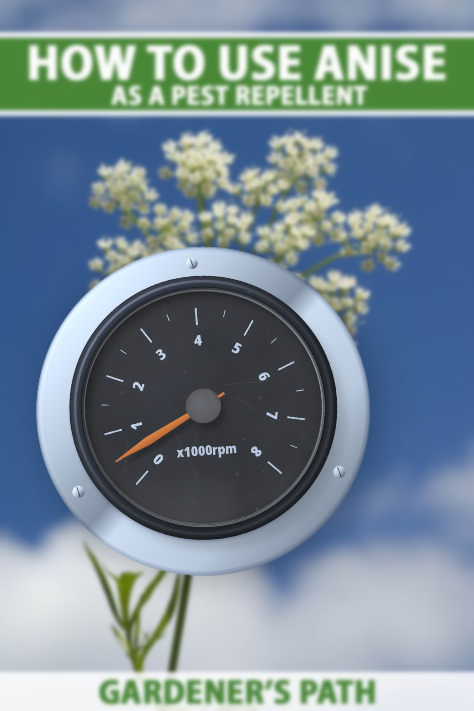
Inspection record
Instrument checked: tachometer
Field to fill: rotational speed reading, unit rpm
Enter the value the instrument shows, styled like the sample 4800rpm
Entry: 500rpm
